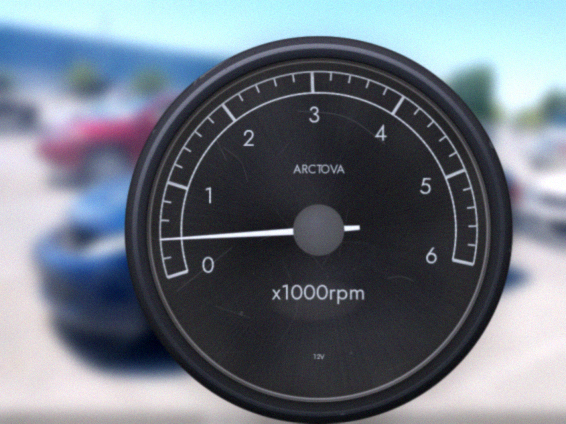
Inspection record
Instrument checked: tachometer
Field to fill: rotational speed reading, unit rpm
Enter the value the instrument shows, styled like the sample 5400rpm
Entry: 400rpm
